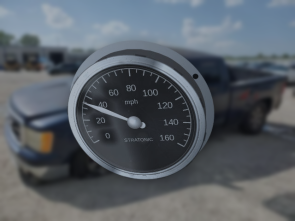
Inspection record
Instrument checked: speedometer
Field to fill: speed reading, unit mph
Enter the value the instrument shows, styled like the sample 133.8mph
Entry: 35mph
